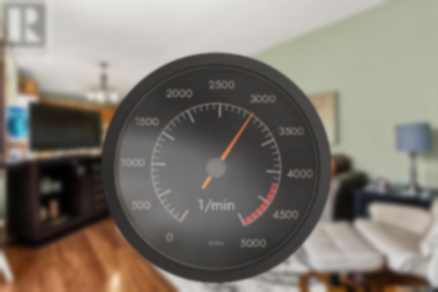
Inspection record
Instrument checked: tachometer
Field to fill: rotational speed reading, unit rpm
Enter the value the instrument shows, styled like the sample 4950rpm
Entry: 3000rpm
